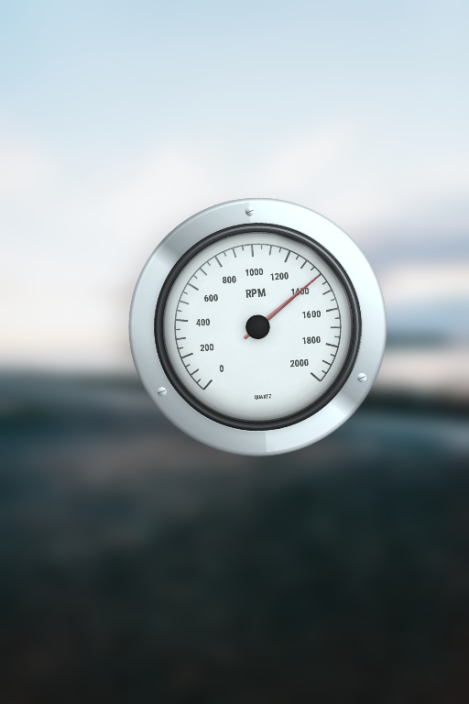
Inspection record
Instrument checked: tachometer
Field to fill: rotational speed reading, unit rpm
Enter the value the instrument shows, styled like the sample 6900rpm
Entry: 1400rpm
